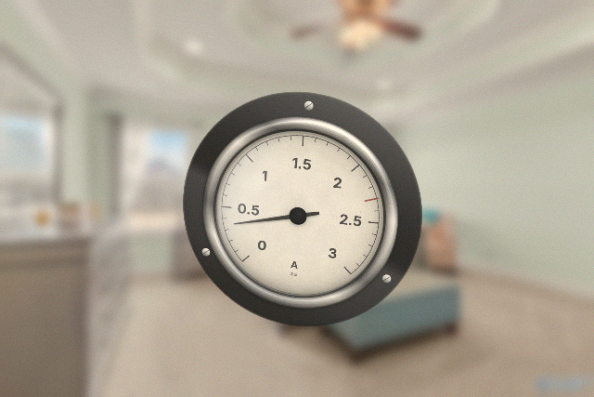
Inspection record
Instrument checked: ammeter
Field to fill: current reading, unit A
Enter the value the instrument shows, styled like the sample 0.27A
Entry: 0.35A
